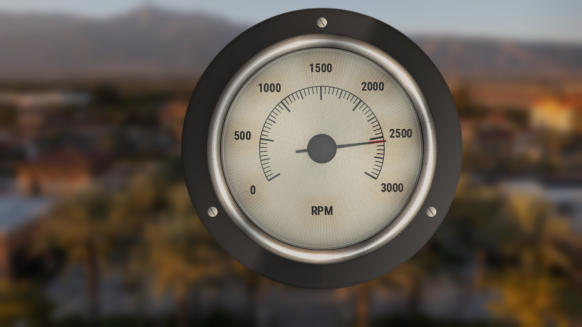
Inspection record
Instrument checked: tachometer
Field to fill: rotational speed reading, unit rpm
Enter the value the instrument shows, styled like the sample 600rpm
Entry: 2550rpm
